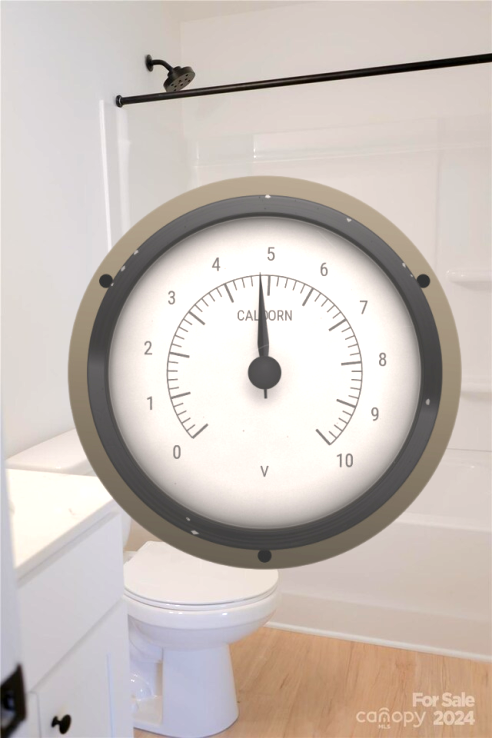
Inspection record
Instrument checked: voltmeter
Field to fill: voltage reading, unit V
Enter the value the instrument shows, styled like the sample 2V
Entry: 4.8V
